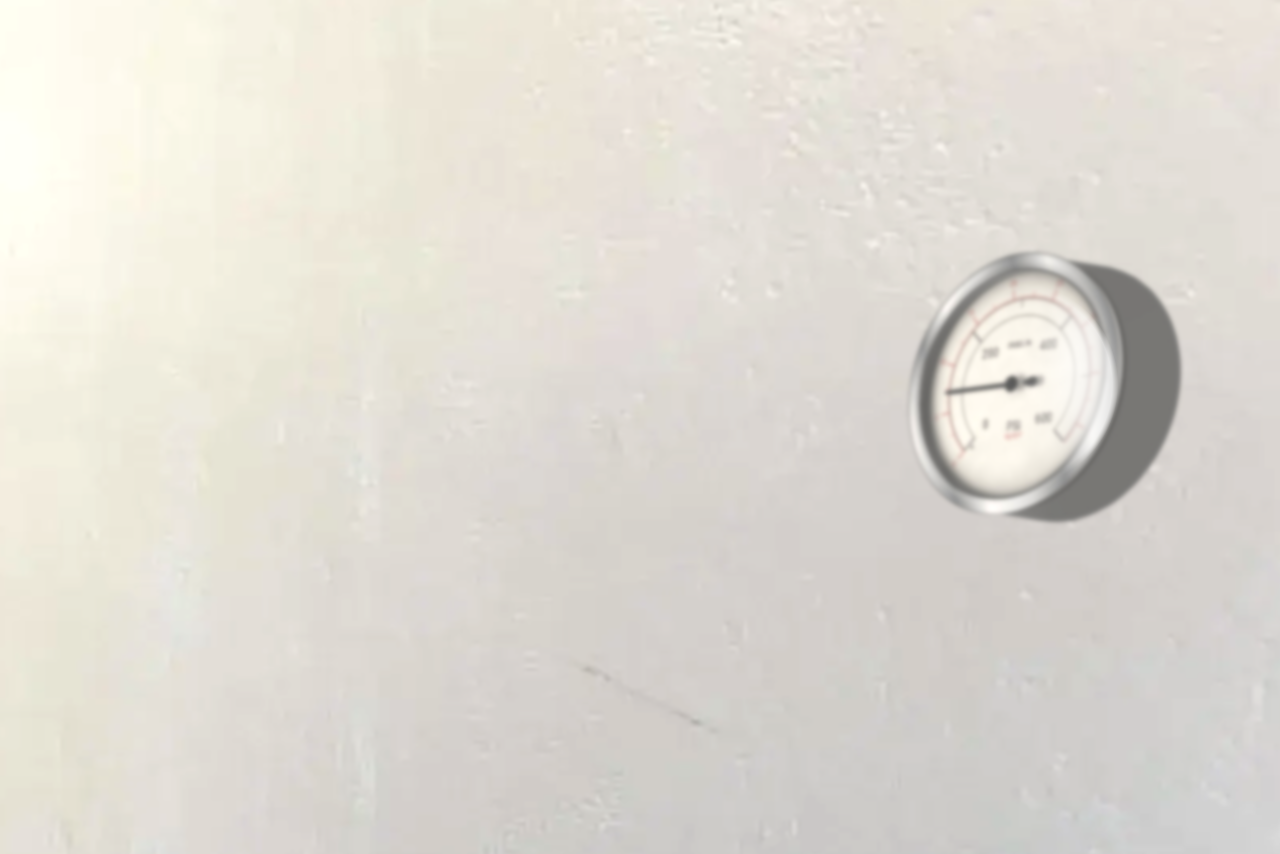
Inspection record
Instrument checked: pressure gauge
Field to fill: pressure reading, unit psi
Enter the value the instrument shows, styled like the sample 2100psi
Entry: 100psi
